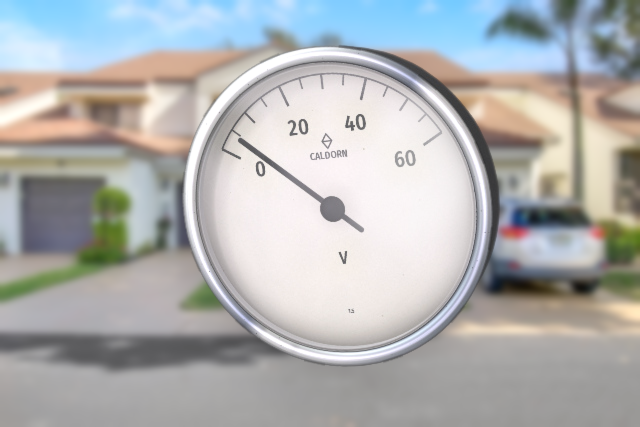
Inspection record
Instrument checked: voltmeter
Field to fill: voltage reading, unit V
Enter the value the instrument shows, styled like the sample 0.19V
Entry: 5V
